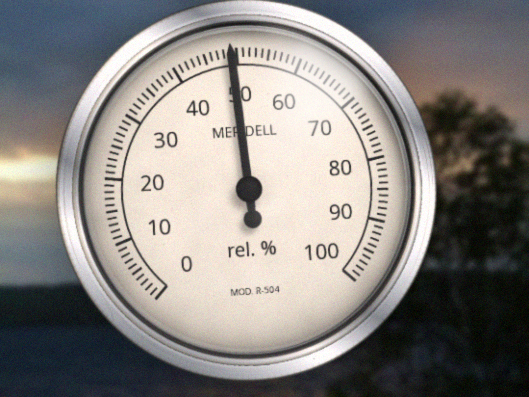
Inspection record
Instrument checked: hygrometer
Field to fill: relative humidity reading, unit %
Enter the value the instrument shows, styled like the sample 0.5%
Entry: 49%
